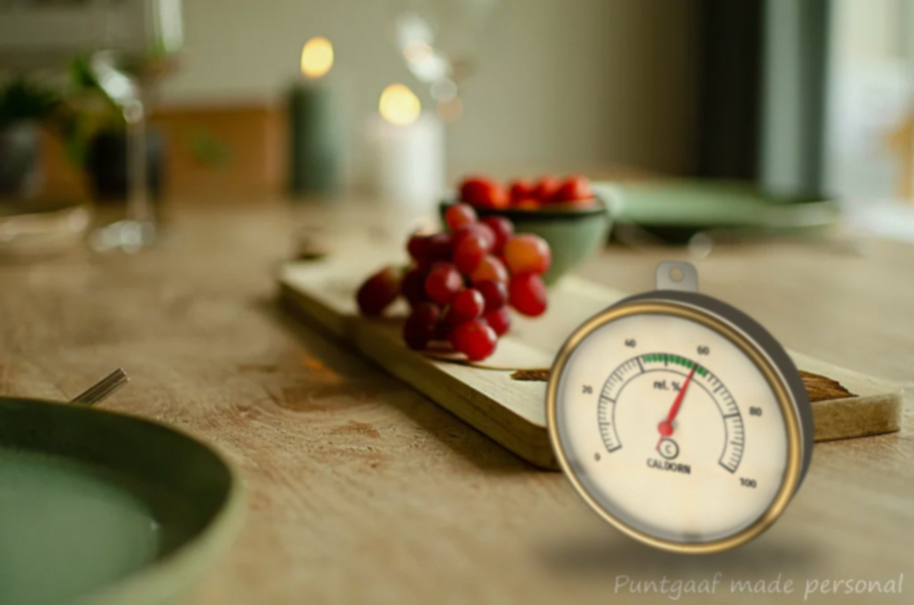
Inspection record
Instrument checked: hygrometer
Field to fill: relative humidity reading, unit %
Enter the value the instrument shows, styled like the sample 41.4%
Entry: 60%
